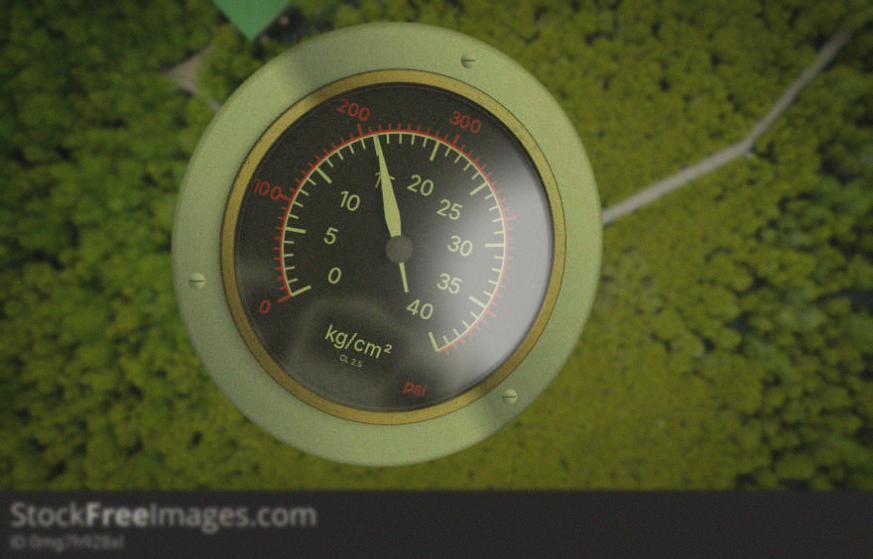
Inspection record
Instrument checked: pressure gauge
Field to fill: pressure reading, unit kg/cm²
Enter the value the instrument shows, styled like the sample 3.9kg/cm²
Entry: 15kg/cm²
